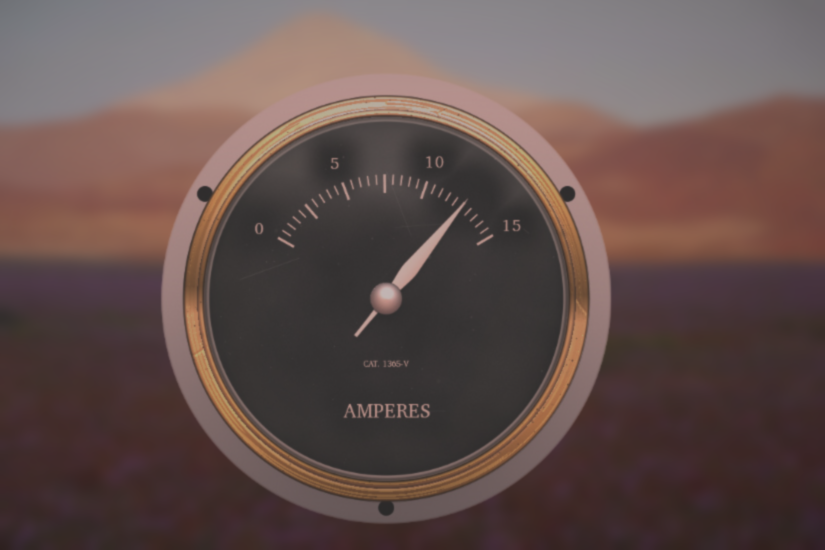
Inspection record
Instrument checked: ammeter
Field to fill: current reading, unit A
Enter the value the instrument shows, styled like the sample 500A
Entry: 12.5A
